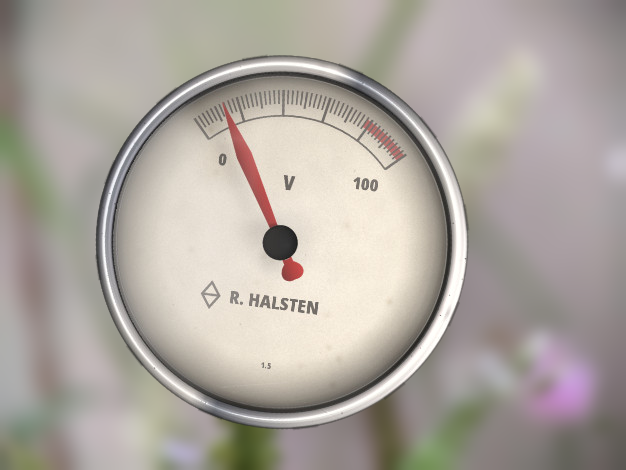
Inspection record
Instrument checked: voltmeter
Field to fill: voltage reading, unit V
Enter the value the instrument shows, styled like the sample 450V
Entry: 14V
